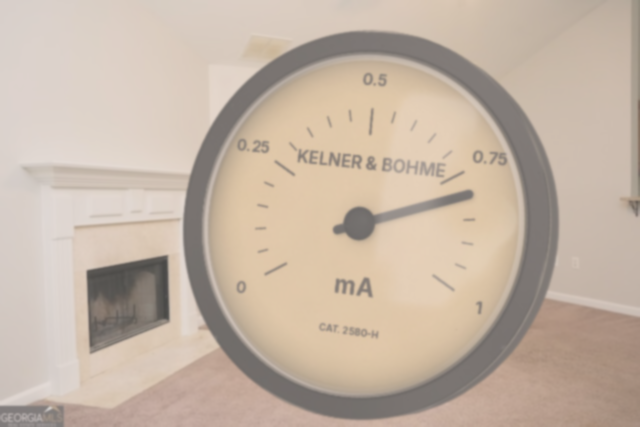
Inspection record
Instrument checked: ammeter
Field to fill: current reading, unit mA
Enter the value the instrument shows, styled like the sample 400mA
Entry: 0.8mA
